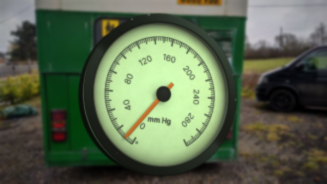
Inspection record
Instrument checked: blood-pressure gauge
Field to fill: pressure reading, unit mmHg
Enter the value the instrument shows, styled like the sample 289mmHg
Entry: 10mmHg
